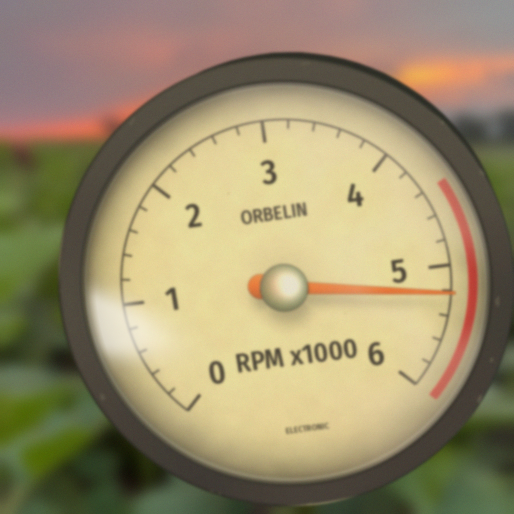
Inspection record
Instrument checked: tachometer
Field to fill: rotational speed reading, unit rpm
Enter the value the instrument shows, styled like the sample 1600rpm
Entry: 5200rpm
